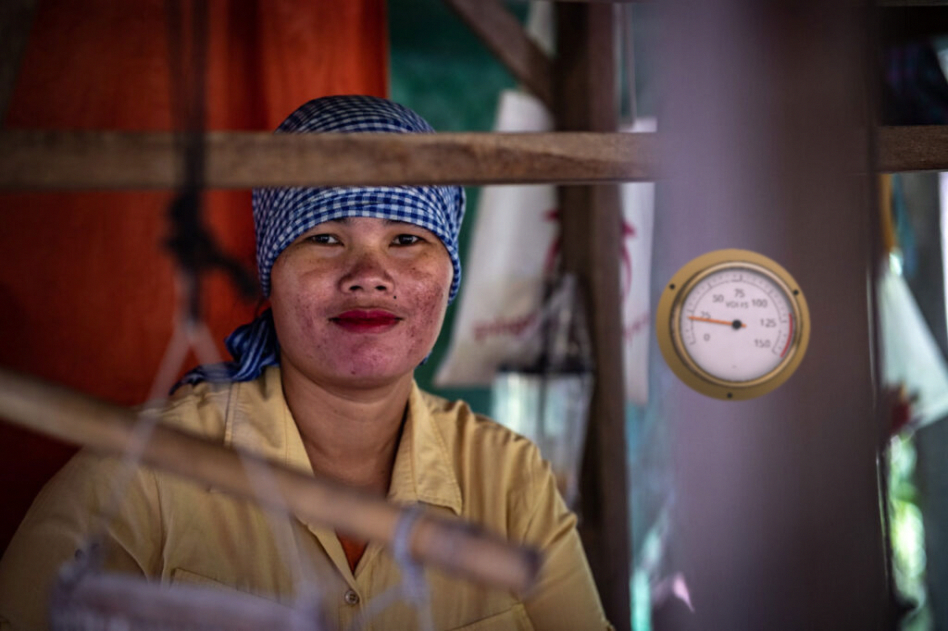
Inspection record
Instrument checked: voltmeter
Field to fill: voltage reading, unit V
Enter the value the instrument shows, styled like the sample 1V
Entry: 20V
